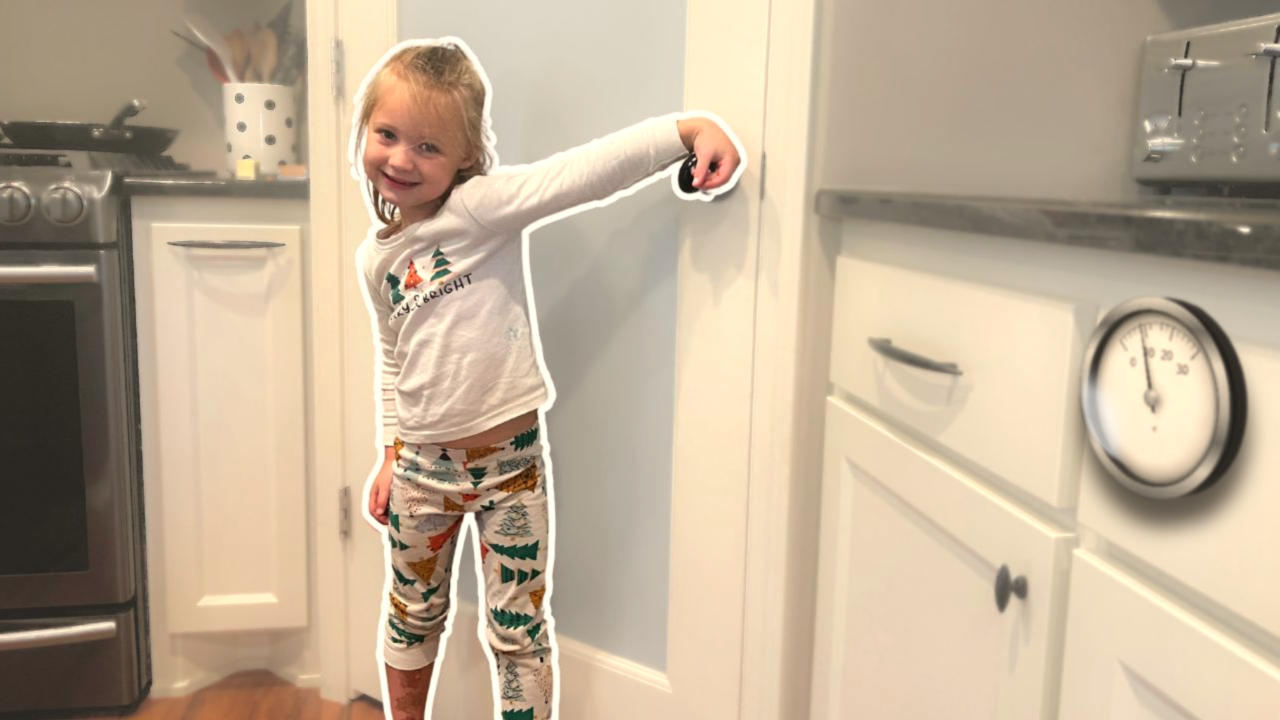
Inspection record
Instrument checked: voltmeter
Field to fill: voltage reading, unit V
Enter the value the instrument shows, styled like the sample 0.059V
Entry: 10V
